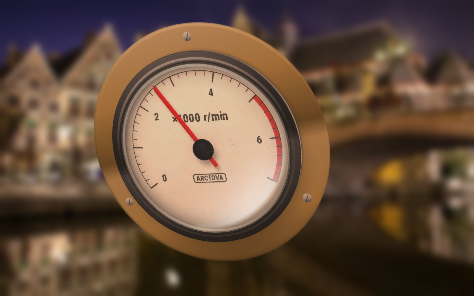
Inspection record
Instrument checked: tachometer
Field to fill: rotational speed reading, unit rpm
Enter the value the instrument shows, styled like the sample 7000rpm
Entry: 2600rpm
